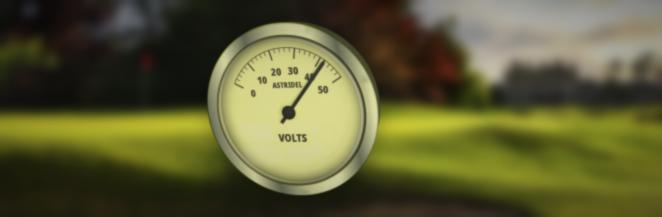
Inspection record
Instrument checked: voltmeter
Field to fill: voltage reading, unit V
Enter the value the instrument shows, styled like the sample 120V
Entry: 42V
